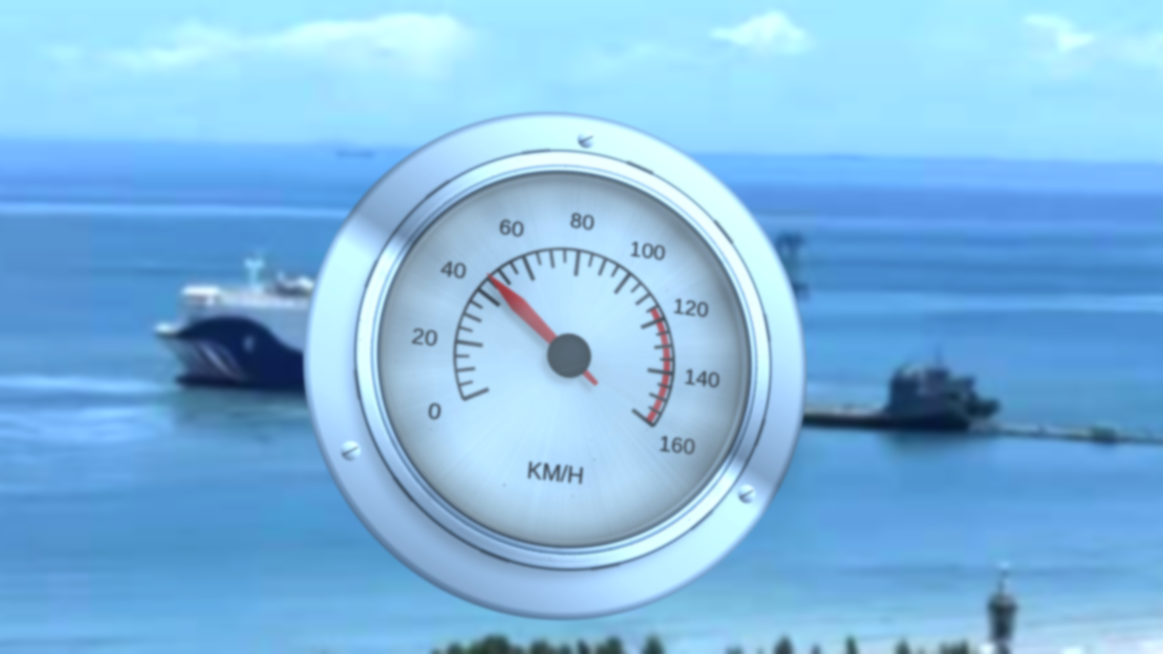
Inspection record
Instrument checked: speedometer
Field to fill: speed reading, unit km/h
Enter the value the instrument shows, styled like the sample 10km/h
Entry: 45km/h
